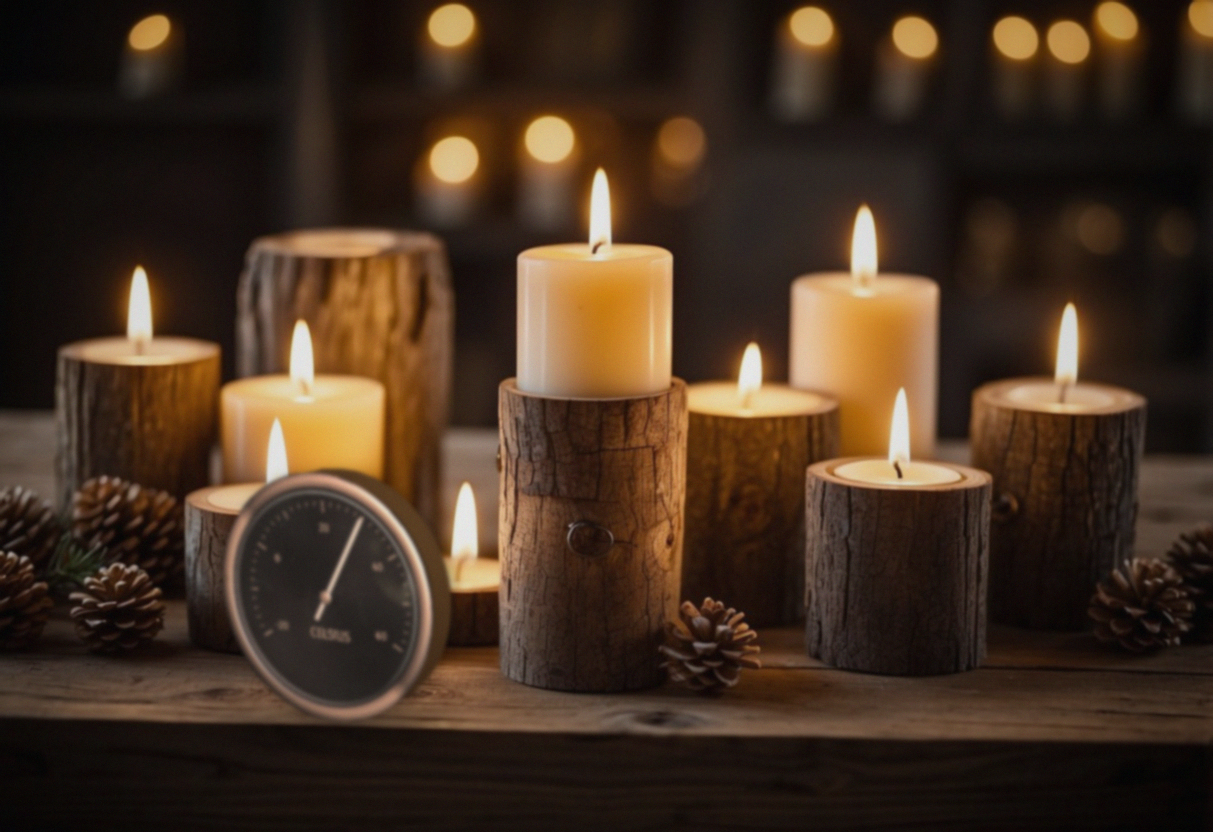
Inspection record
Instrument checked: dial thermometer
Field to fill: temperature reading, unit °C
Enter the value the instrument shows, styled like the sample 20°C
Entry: 30°C
